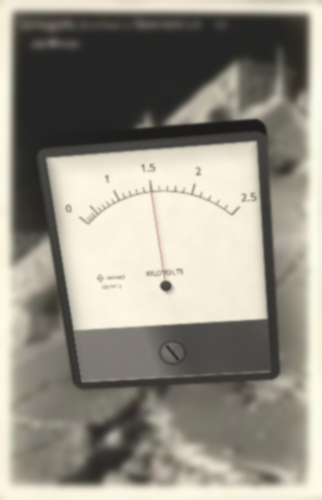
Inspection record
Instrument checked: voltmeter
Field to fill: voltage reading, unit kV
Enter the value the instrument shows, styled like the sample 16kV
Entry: 1.5kV
